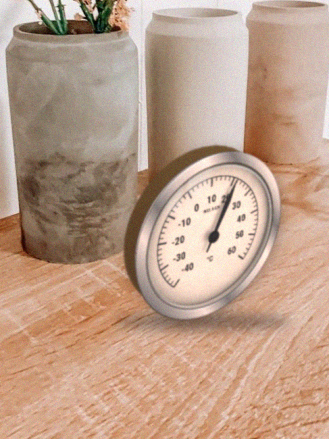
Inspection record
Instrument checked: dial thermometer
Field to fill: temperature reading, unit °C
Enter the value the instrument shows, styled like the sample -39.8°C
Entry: 20°C
